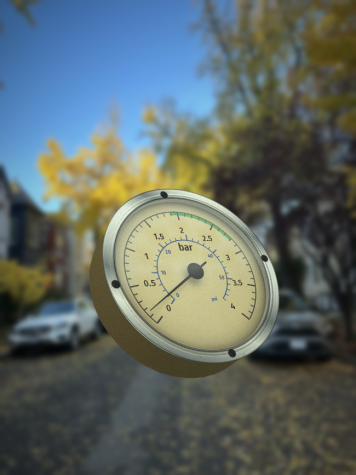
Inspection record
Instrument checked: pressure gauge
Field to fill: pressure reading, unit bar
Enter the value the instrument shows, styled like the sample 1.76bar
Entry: 0.15bar
